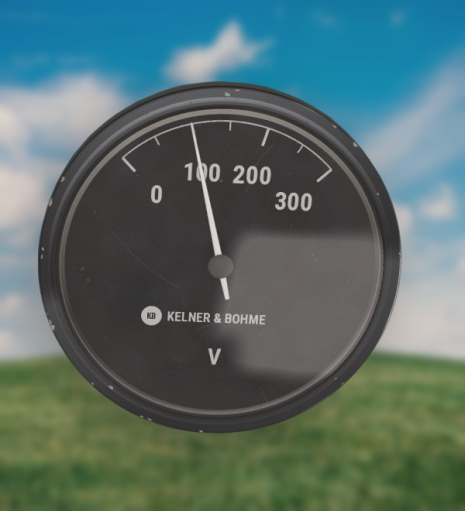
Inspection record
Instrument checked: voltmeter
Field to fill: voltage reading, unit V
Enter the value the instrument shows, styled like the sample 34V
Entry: 100V
